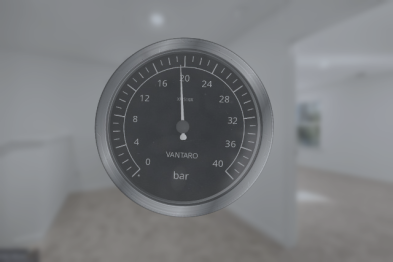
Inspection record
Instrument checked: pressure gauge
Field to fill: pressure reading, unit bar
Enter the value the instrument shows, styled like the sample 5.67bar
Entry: 19.5bar
